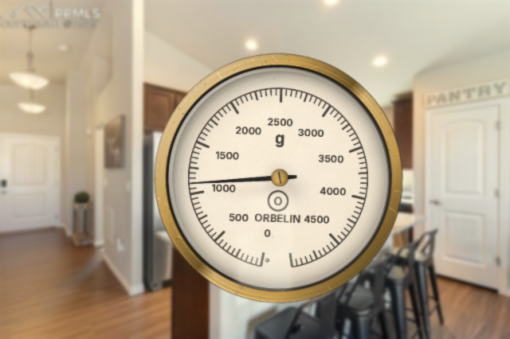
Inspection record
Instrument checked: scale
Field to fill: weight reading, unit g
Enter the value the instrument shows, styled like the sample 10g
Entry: 1100g
